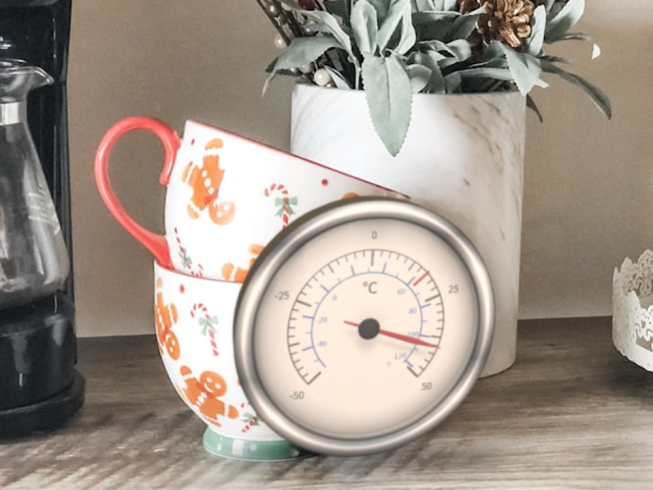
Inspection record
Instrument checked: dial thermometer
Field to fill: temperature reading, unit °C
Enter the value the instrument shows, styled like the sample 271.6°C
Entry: 40°C
